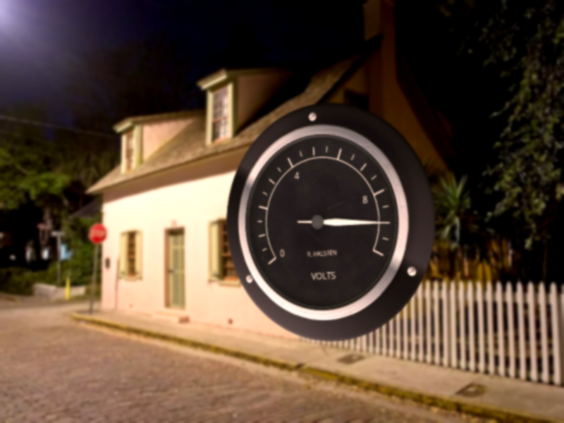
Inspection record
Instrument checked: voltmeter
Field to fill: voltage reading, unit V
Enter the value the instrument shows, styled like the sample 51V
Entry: 9V
